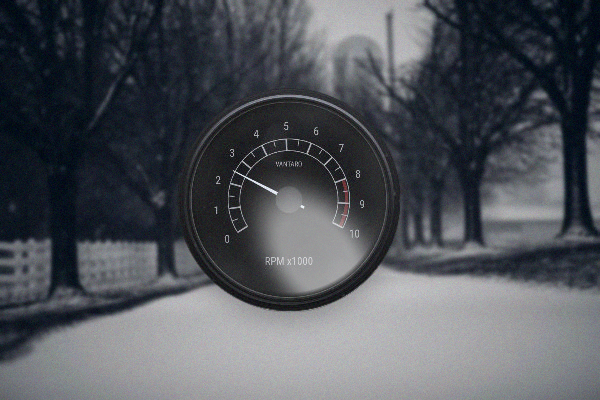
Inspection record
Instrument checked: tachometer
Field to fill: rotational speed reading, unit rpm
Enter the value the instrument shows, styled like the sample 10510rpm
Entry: 2500rpm
